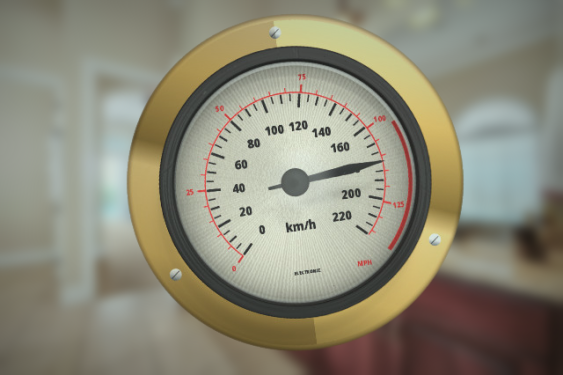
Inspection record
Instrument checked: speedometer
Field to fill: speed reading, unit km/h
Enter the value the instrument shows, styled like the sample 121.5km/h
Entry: 180km/h
